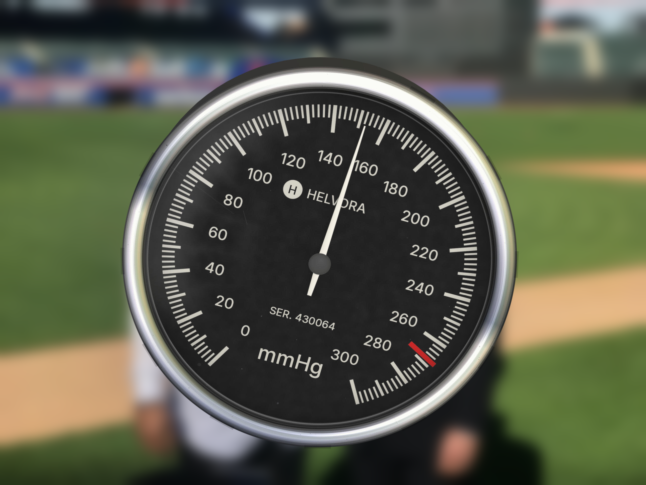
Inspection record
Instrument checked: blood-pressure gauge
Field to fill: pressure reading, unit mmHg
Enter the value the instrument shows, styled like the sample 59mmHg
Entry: 152mmHg
